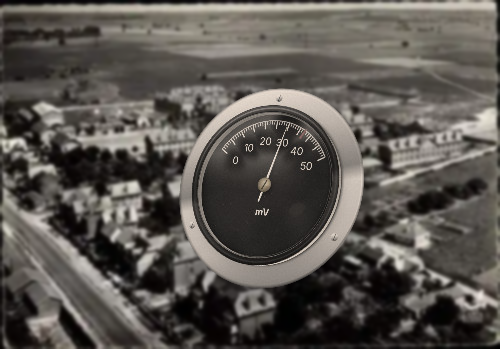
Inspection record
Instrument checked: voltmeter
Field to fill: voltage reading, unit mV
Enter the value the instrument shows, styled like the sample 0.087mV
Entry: 30mV
